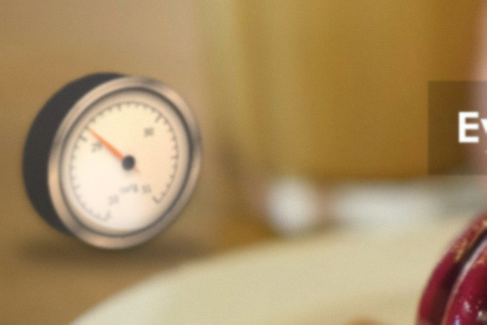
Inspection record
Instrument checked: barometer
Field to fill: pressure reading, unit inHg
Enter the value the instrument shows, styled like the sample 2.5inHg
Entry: 29.1inHg
